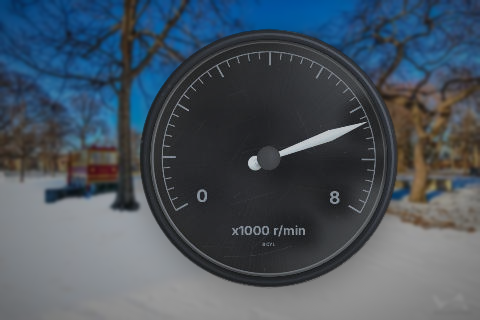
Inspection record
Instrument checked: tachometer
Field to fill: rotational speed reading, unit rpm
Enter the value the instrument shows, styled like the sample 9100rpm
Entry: 6300rpm
